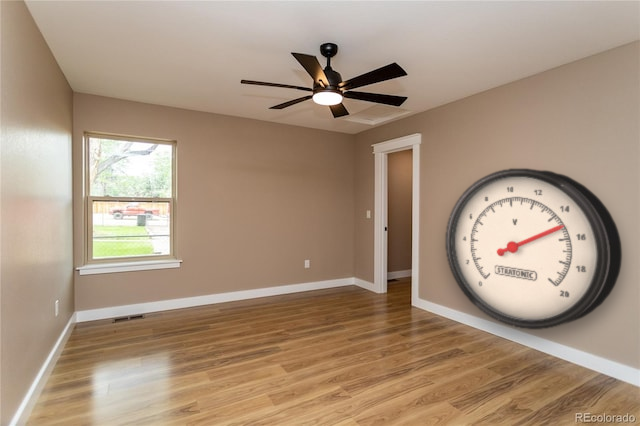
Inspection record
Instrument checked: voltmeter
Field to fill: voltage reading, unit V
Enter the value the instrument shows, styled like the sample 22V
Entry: 15V
